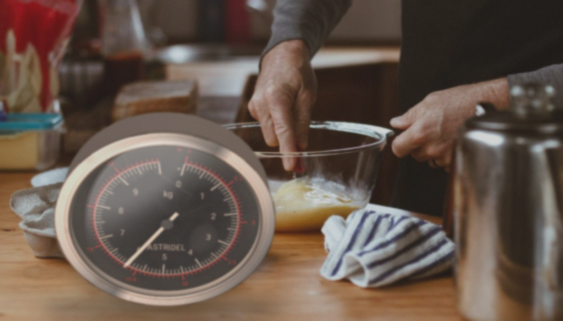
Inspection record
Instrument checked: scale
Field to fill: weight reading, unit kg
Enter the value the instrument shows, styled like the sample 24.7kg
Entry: 6kg
